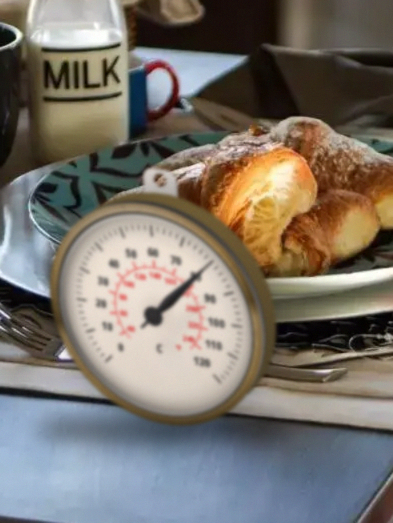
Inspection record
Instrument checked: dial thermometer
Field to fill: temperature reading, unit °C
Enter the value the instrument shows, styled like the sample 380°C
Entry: 80°C
